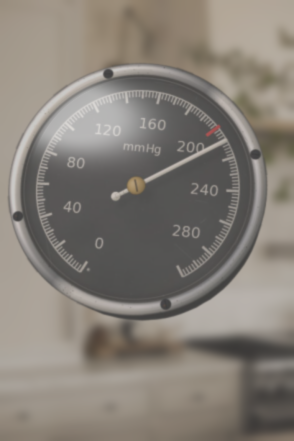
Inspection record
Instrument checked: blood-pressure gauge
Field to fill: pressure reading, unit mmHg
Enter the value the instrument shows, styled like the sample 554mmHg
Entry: 210mmHg
